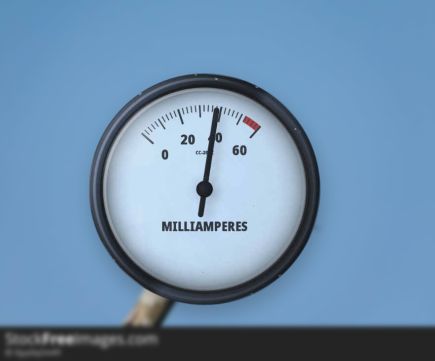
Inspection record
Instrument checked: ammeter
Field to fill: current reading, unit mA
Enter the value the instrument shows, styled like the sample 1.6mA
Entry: 38mA
